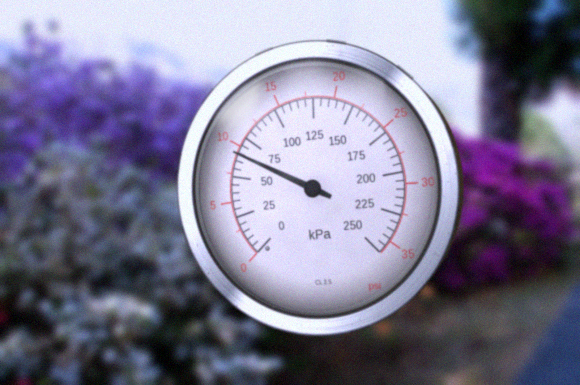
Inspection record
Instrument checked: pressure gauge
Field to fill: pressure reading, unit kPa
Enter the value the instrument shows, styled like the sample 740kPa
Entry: 65kPa
